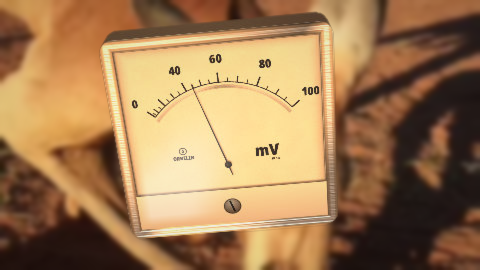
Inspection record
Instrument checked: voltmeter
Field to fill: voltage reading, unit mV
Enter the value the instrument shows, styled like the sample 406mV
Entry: 45mV
